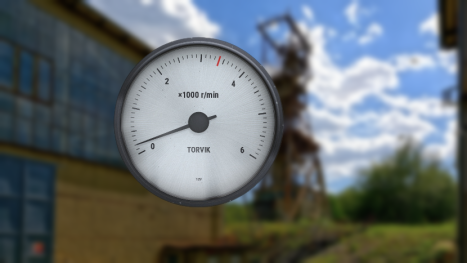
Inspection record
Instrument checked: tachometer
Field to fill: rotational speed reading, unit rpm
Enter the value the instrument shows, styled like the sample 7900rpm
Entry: 200rpm
